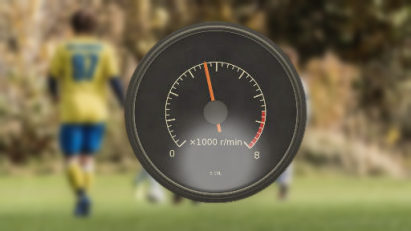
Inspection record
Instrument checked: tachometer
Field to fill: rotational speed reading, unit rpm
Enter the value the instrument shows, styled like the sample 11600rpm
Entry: 3600rpm
